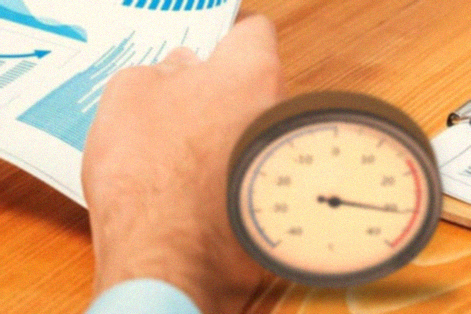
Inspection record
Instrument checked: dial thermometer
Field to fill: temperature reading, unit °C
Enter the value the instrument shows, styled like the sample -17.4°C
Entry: 30°C
